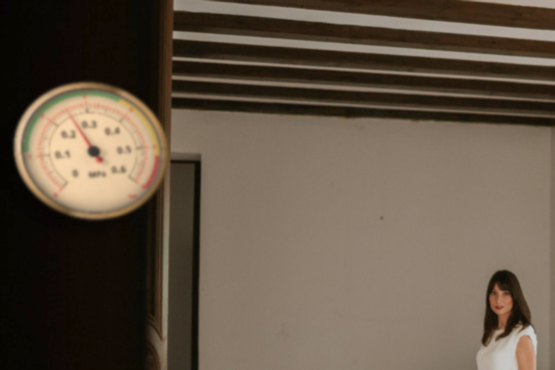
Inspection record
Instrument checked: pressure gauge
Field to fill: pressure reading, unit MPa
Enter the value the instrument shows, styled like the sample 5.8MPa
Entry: 0.25MPa
